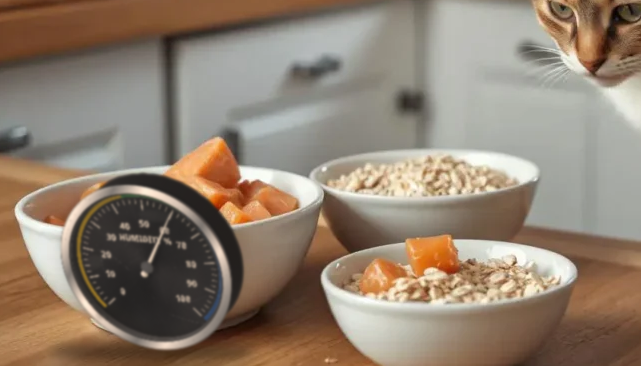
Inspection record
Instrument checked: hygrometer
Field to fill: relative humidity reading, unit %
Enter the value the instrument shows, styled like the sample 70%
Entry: 60%
